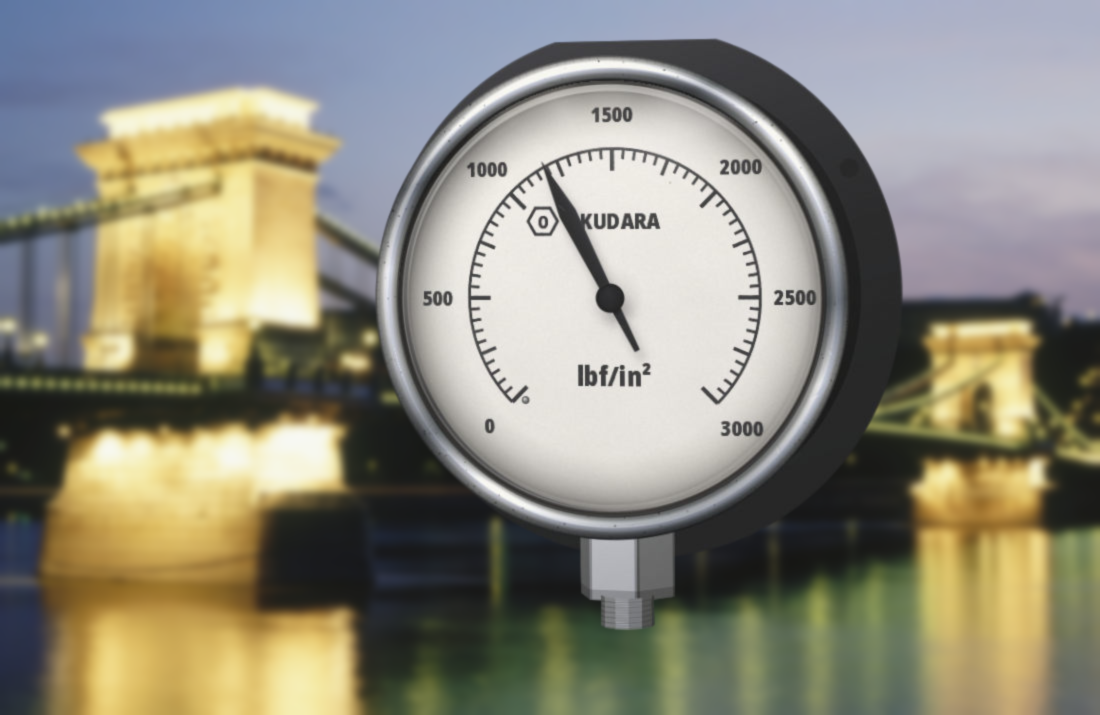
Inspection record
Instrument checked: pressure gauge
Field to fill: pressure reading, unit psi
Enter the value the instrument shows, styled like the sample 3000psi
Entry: 1200psi
